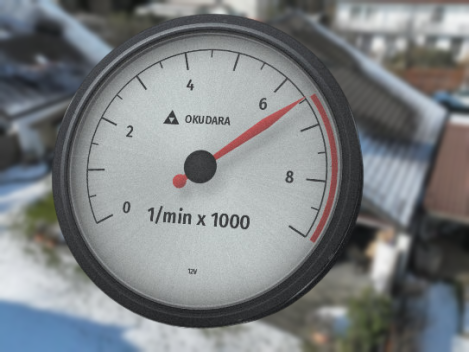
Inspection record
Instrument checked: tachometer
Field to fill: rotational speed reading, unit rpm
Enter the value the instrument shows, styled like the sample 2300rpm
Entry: 6500rpm
